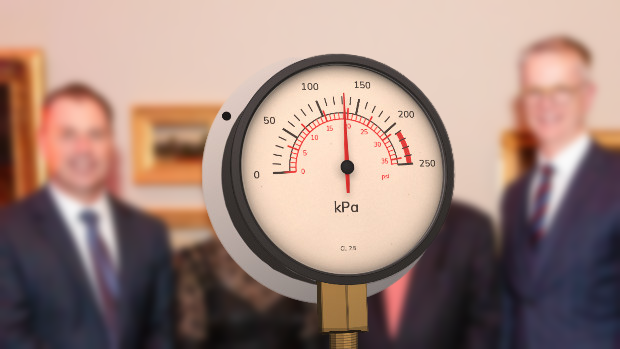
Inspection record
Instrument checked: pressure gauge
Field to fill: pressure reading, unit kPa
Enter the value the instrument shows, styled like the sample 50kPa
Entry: 130kPa
